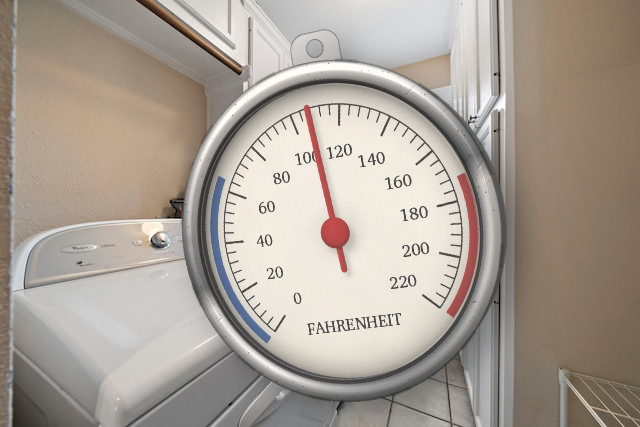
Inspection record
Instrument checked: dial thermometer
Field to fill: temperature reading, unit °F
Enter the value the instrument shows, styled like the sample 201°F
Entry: 108°F
